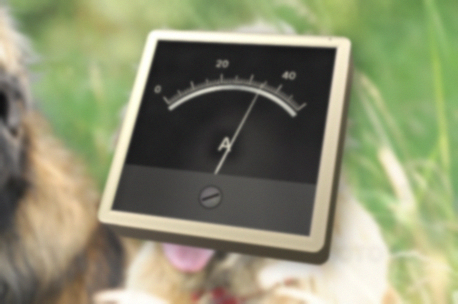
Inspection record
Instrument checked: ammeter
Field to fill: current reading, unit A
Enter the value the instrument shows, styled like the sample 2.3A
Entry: 35A
